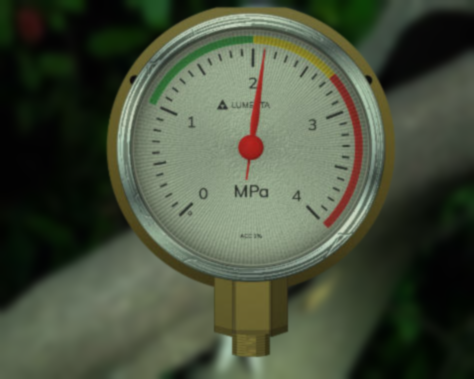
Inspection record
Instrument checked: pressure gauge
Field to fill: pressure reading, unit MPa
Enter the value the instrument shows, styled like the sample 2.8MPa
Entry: 2.1MPa
